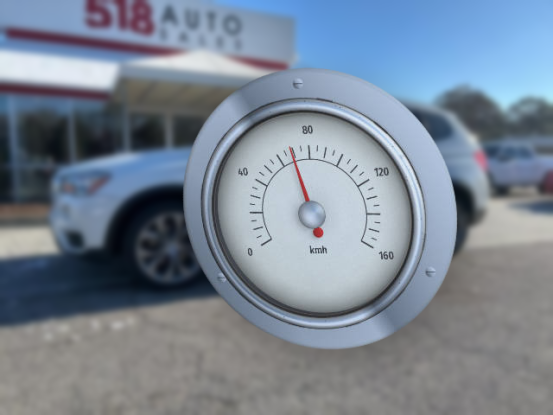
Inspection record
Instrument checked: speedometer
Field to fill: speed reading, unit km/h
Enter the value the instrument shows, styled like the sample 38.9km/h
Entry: 70km/h
